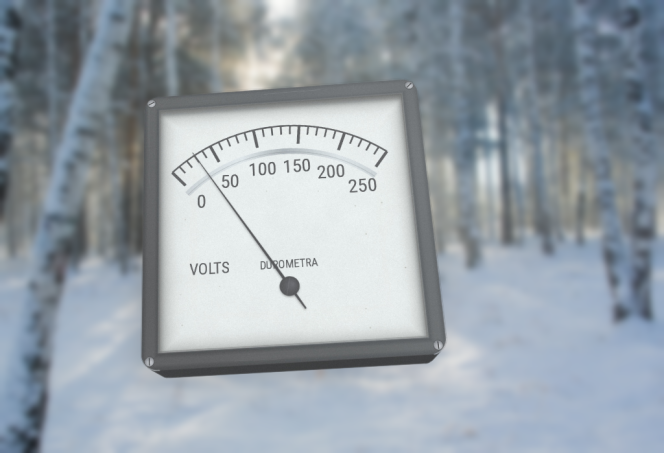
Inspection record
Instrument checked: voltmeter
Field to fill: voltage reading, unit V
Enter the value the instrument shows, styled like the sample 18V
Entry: 30V
